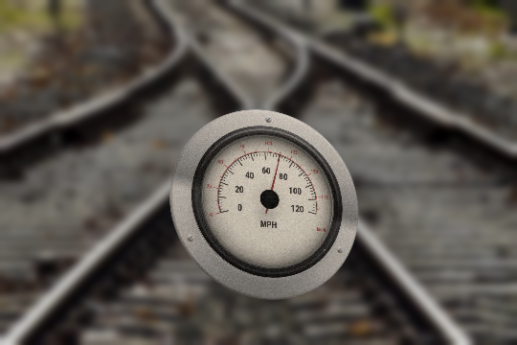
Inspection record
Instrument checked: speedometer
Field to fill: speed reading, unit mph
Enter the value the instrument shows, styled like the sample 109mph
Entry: 70mph
